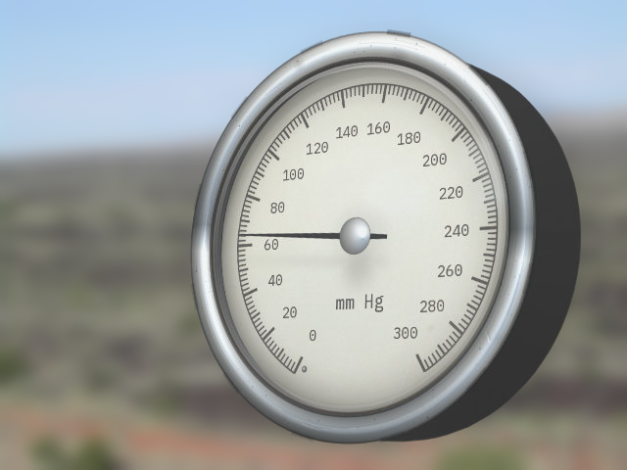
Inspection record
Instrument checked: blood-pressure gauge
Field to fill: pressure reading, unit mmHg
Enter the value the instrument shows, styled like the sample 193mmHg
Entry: 64mmHg
